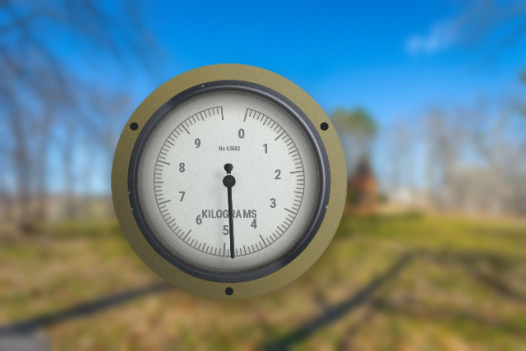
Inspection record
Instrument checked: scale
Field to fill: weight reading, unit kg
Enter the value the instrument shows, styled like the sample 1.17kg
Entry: 4.8kg
